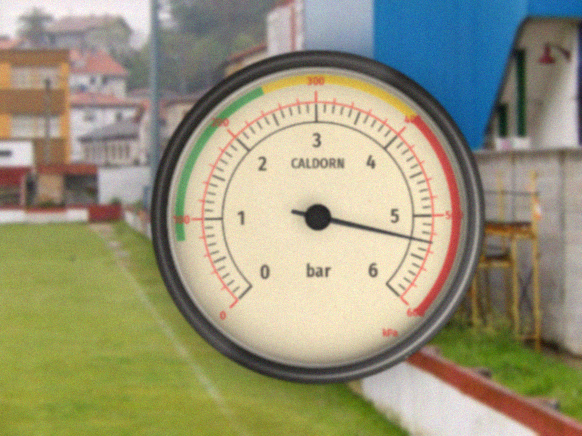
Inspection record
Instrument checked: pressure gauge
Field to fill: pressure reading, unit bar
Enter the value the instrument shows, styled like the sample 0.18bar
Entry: 5.3bar
